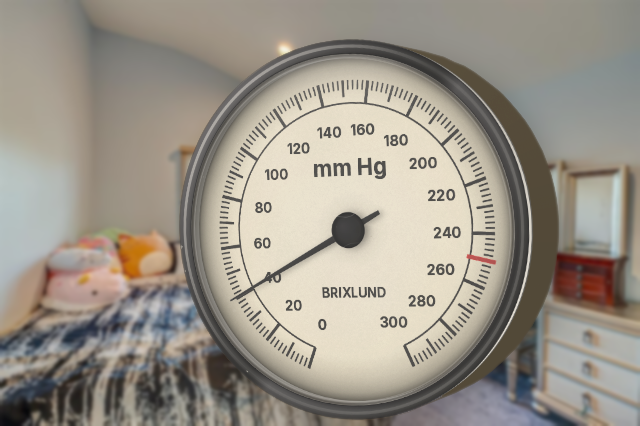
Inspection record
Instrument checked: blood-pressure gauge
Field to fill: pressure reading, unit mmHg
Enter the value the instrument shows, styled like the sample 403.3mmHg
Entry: 40mmHg
